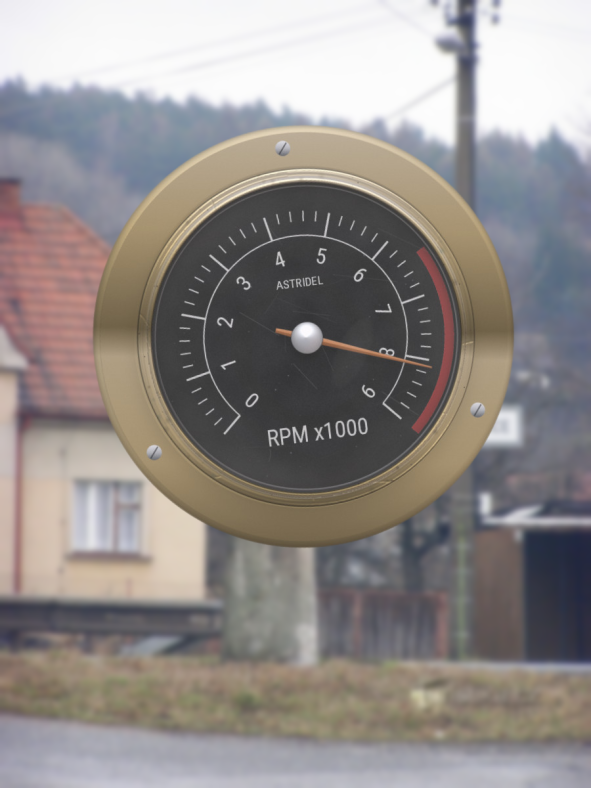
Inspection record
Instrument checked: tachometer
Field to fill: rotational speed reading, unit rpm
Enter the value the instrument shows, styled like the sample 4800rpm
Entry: 8100rpm
